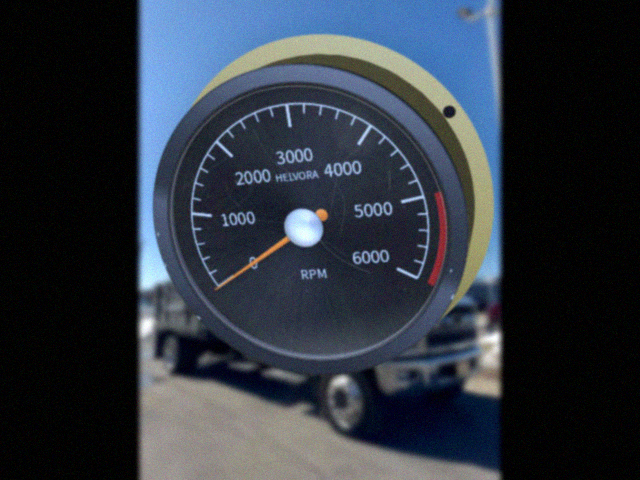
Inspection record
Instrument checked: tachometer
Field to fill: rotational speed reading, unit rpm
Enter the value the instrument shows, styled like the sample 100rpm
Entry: 0rpm
